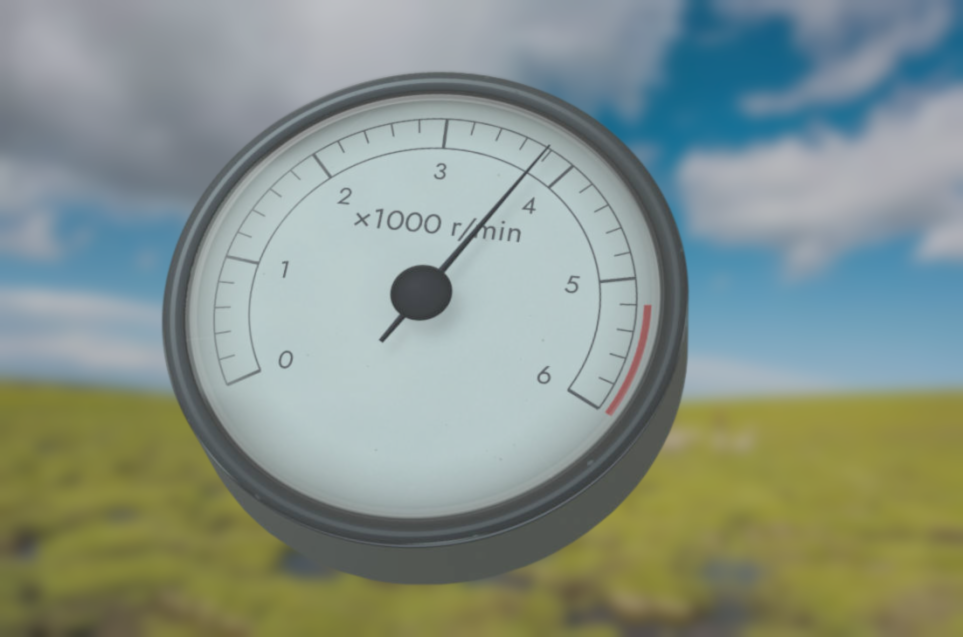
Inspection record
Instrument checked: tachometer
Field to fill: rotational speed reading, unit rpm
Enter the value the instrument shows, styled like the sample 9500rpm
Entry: 3800rpm
